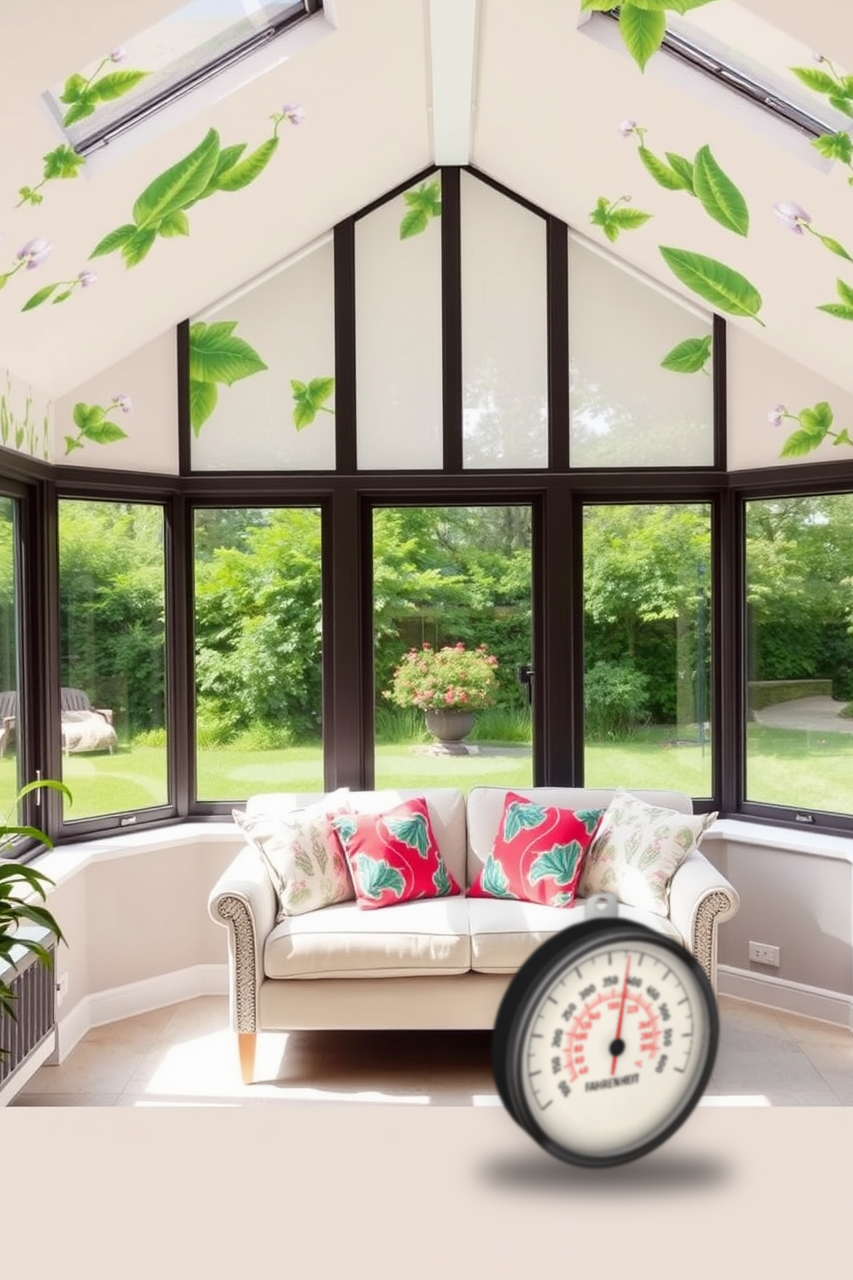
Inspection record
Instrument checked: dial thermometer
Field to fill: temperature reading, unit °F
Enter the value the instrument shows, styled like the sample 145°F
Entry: 375°F
